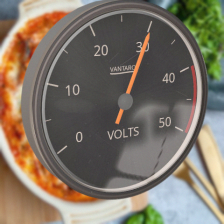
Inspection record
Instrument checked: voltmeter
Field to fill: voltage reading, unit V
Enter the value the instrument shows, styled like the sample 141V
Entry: 30V
